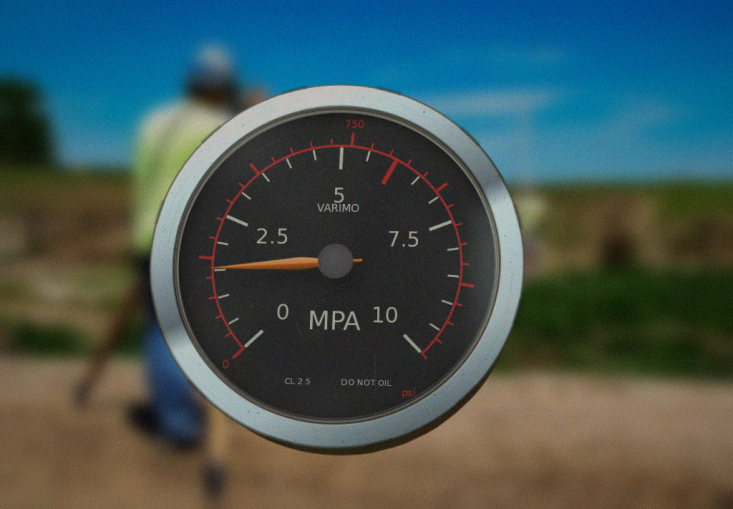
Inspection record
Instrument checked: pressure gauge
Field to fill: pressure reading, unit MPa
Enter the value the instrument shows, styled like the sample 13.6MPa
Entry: 1.5MPa
